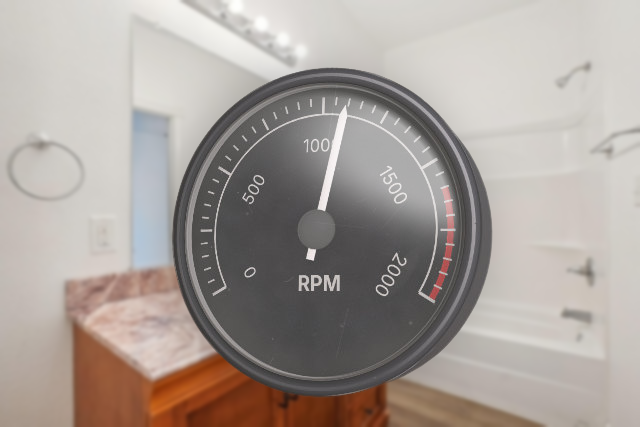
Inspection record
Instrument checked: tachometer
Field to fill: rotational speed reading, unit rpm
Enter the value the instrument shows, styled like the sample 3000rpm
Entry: 1100rpm
